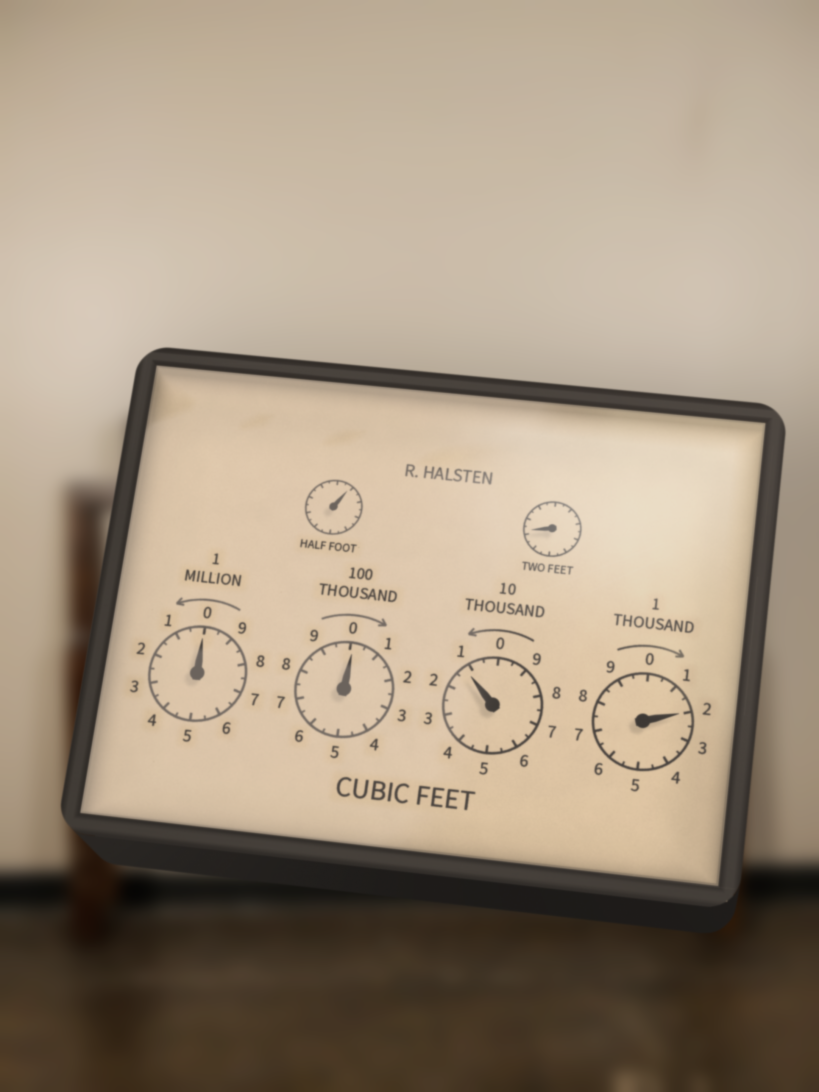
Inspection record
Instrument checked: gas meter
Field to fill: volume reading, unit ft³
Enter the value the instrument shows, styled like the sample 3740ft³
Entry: 1200ft³
